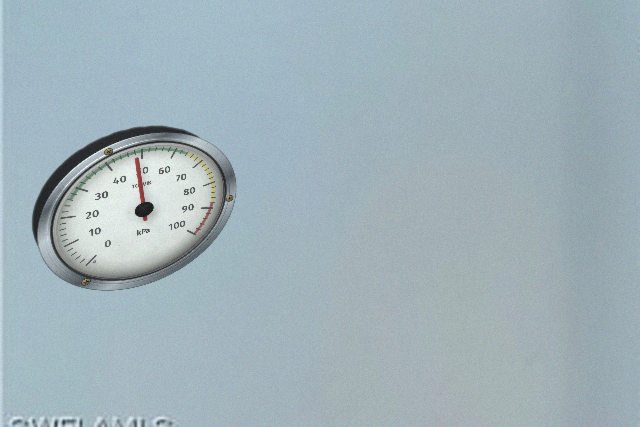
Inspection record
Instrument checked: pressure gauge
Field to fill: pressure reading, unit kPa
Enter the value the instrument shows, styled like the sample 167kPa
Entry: 48kPa
